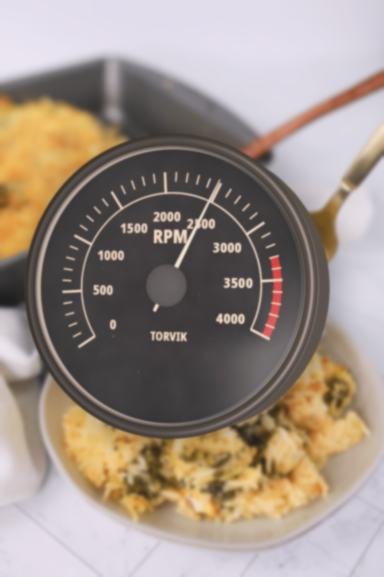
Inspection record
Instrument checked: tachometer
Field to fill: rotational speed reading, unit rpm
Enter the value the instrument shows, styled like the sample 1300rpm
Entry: 2500rpm
